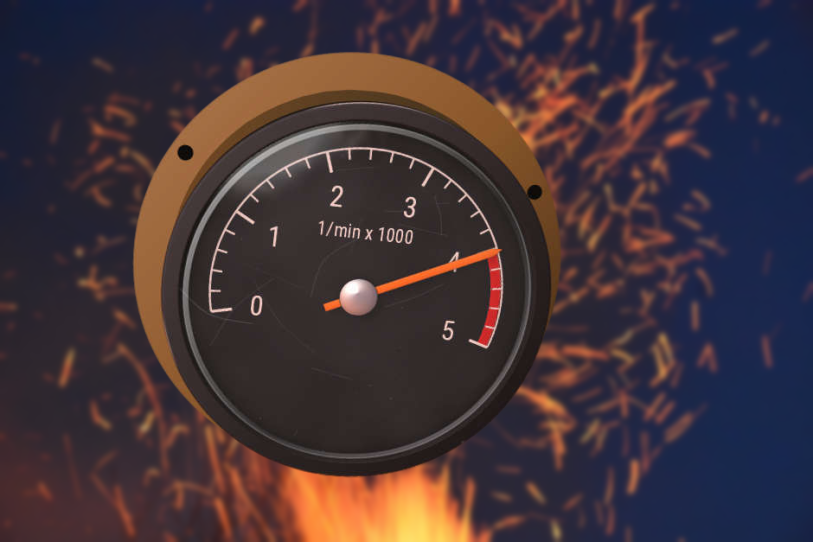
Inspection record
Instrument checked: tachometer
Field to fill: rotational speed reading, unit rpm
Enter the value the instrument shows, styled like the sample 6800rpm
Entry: 4000rpm
